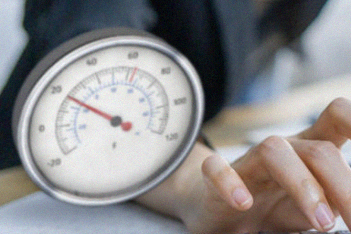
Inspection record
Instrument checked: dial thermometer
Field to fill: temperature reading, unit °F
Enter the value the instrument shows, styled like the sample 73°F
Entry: 20°F
